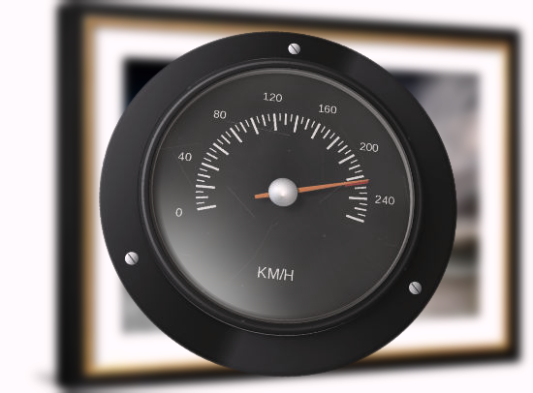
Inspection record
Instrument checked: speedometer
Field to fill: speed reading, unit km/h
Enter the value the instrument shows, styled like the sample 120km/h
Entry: 225km/h
